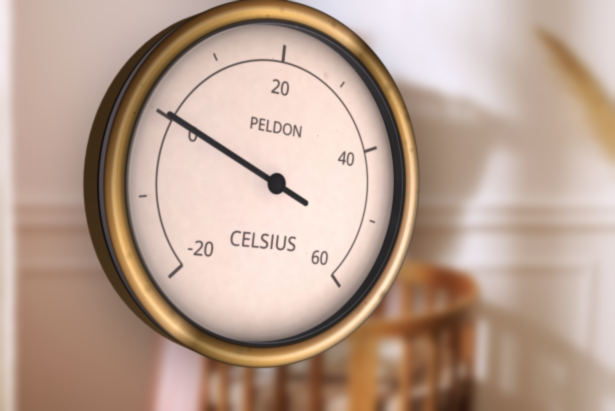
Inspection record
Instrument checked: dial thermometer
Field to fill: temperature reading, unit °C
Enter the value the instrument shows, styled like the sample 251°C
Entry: 0°C
